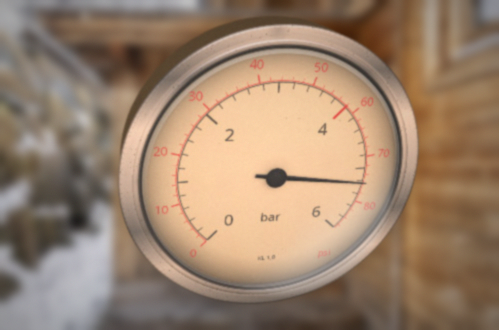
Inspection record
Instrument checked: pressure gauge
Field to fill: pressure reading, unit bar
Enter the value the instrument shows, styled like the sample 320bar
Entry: 5.2bar
